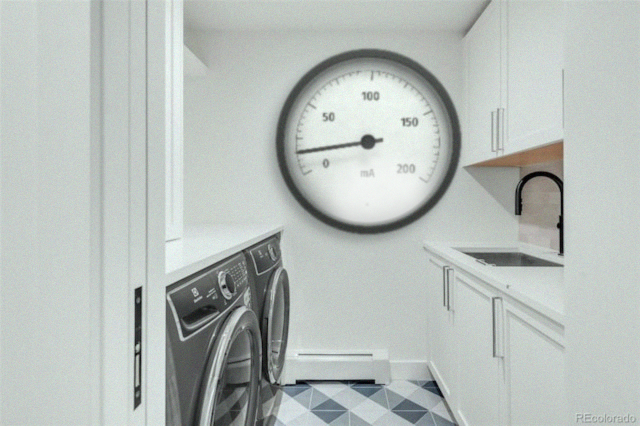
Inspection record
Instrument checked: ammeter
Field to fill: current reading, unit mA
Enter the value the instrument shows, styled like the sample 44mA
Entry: 15mA
